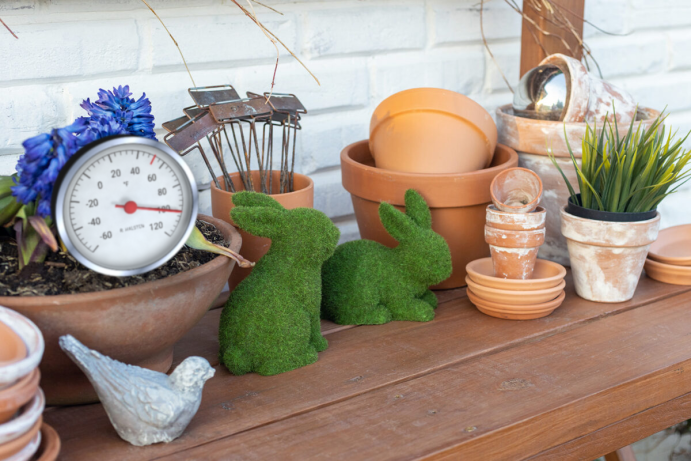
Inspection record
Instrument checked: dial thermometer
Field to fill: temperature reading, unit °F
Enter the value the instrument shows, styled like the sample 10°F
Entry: 100°F
